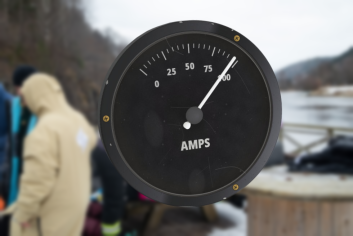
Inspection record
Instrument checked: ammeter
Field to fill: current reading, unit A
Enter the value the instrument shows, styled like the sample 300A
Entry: 95A
